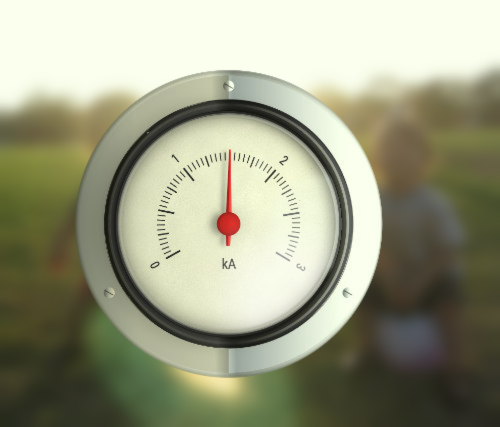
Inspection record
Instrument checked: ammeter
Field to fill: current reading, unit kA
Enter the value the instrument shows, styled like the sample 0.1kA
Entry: 1.5kA
